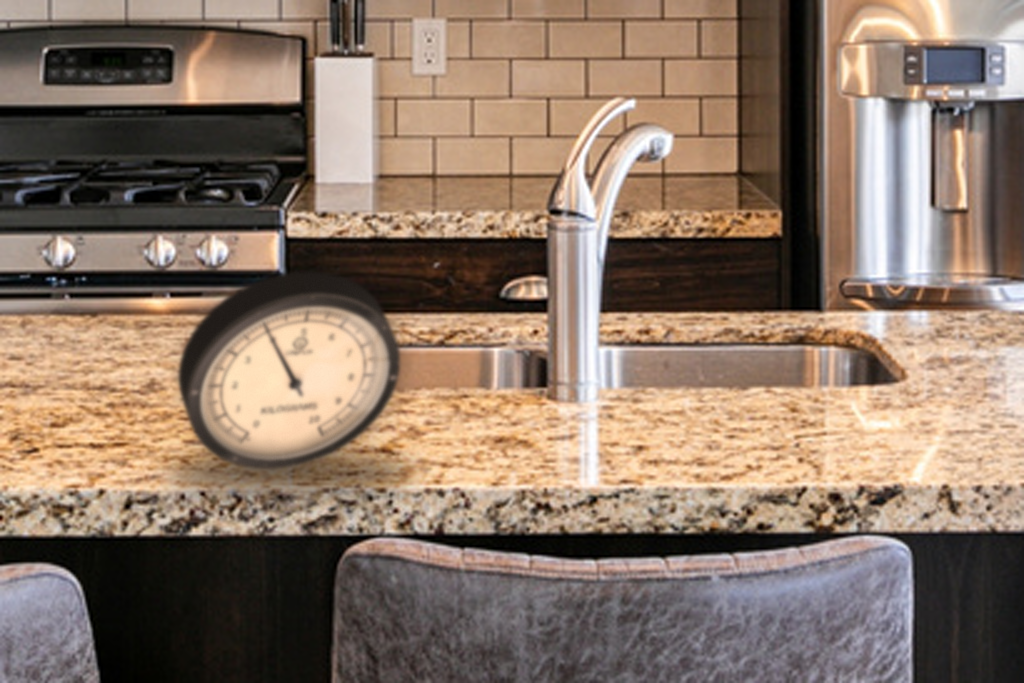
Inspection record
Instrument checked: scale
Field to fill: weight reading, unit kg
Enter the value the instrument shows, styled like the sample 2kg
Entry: 4kg
